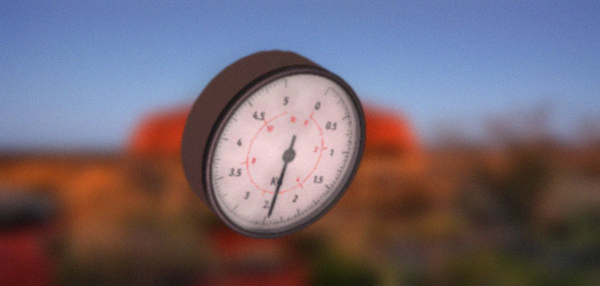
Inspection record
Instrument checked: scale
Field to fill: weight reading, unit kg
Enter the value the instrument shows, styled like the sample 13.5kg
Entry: 2.5kg
